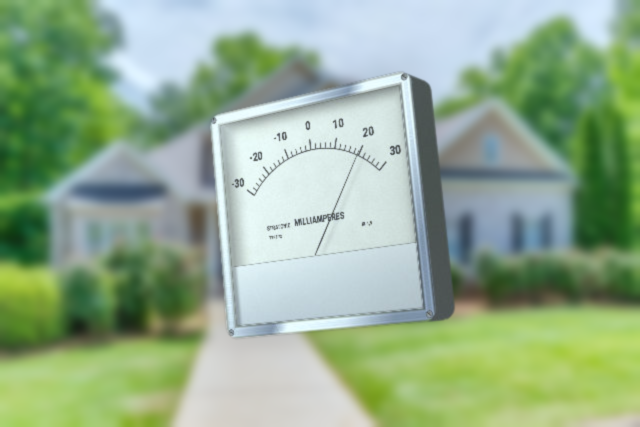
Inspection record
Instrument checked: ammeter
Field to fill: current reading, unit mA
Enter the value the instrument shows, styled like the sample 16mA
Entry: 20mA
